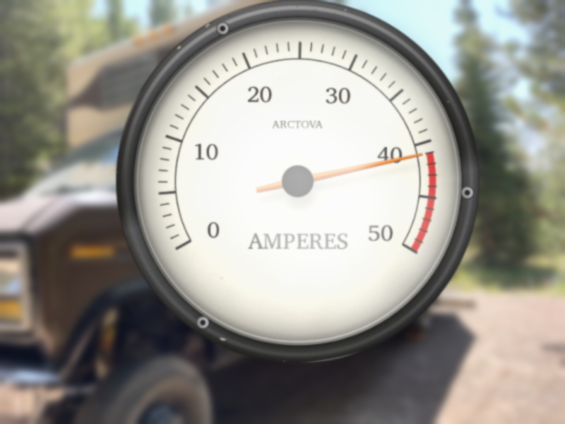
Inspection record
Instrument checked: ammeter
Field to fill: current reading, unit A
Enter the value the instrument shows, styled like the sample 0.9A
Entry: 41A
